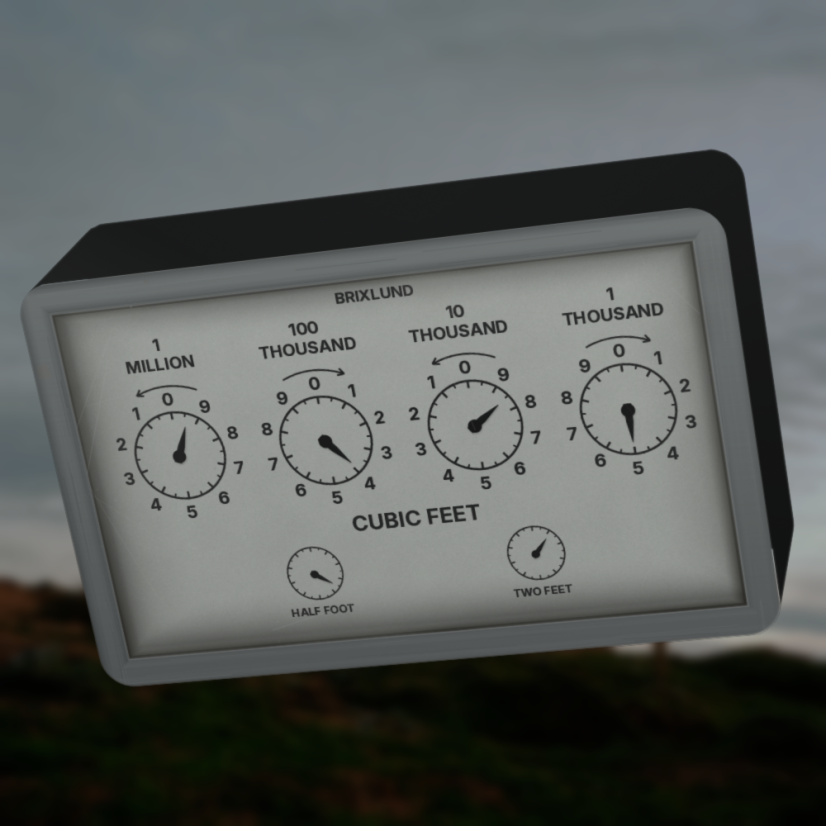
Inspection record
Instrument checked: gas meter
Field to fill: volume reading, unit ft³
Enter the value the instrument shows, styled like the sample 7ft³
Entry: 938500ft³
